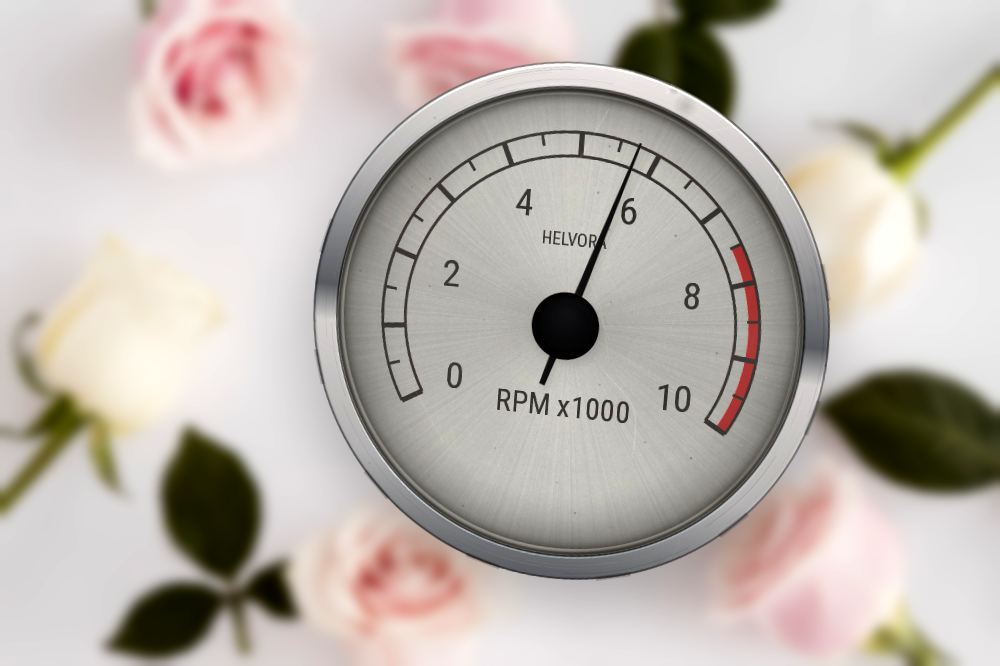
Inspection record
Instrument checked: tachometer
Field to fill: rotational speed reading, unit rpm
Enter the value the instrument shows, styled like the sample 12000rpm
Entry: 5750rpm
